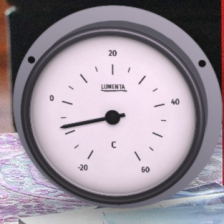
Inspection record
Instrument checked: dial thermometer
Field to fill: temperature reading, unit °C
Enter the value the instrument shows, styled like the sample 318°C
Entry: -7.5°C
